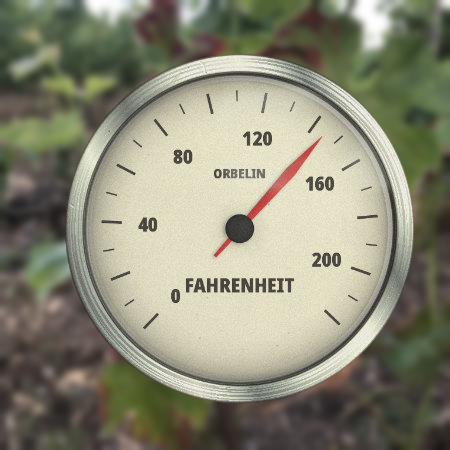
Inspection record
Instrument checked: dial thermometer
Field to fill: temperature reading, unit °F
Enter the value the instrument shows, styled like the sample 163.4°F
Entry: 145°F
